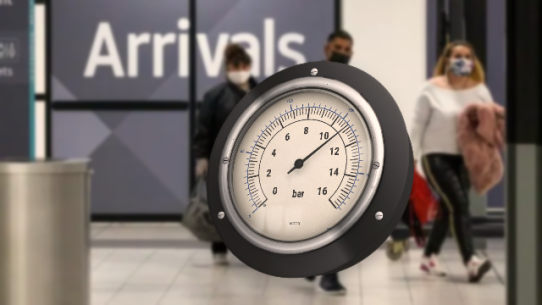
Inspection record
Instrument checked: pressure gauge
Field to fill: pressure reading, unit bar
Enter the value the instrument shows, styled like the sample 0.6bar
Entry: 11bar
